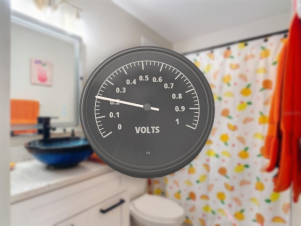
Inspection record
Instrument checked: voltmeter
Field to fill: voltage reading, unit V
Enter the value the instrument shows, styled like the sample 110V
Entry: 0.2V
